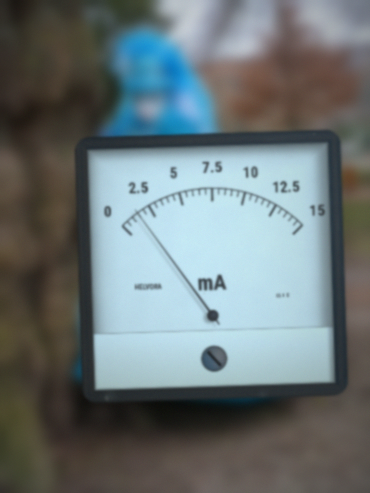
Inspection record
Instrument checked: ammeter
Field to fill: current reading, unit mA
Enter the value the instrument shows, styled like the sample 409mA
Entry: 1.5mA
